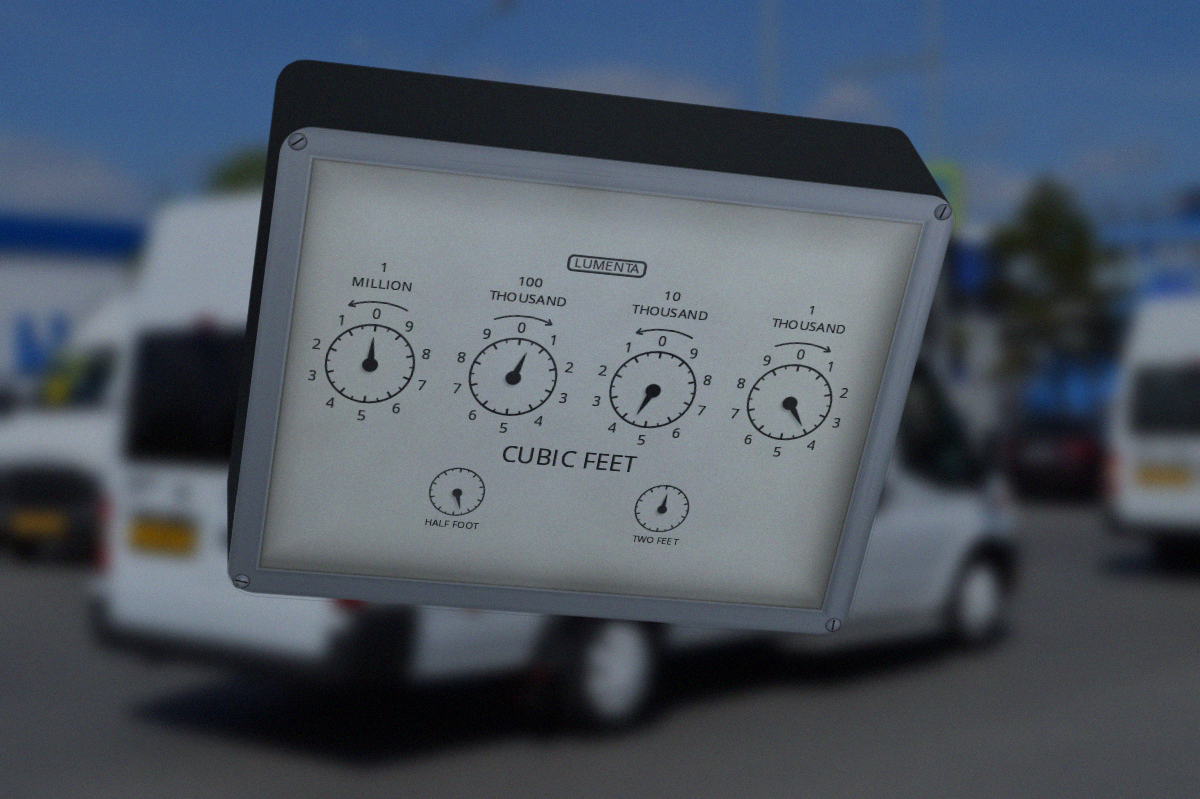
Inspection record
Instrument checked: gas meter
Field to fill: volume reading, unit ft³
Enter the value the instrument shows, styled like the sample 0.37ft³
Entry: 4400ft³
